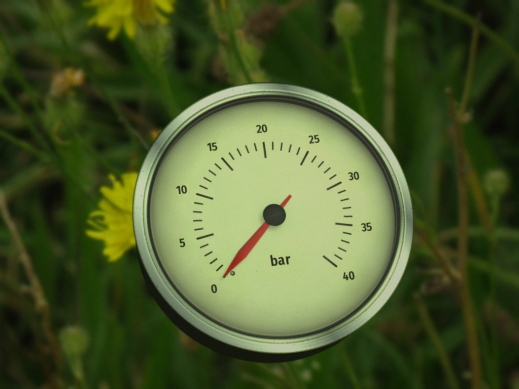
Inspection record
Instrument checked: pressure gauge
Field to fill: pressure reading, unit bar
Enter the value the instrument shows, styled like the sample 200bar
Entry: 0bar
